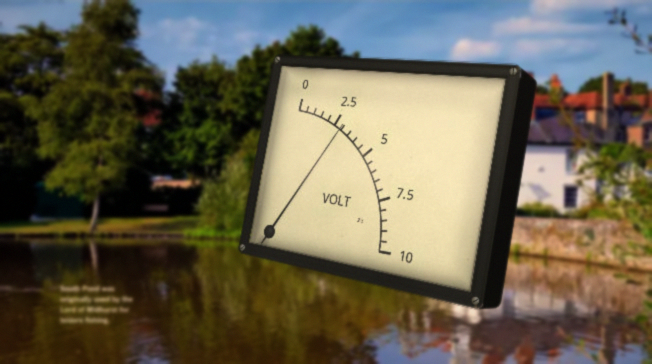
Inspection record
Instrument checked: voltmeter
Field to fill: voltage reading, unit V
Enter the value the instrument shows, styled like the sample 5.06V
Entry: 3V
